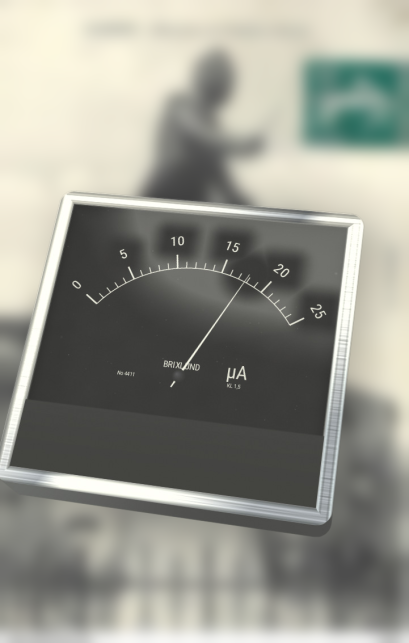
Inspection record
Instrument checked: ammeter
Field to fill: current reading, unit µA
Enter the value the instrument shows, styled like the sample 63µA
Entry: 18µA
